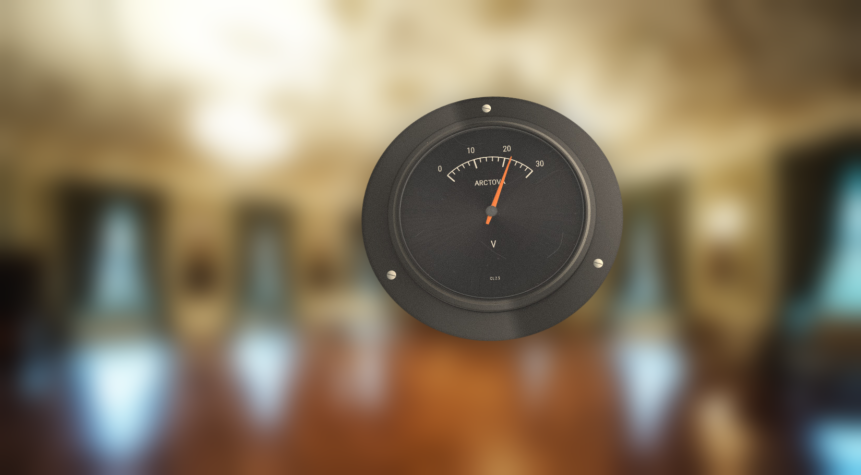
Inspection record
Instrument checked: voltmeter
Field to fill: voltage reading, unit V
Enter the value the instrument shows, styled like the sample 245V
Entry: 22V
